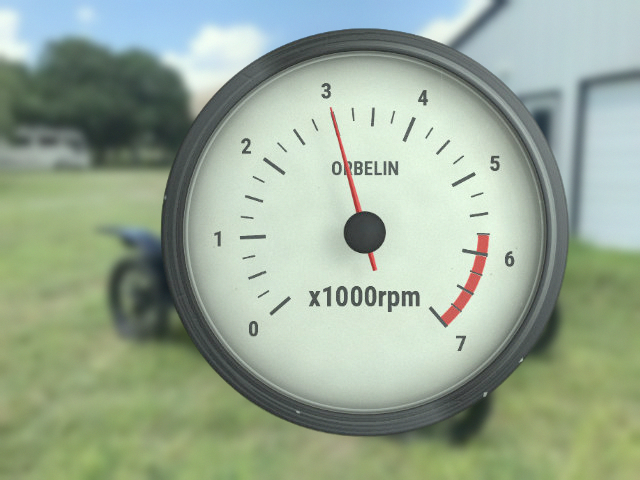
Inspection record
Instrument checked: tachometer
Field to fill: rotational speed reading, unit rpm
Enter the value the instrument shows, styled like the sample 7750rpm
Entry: 3000rpm
